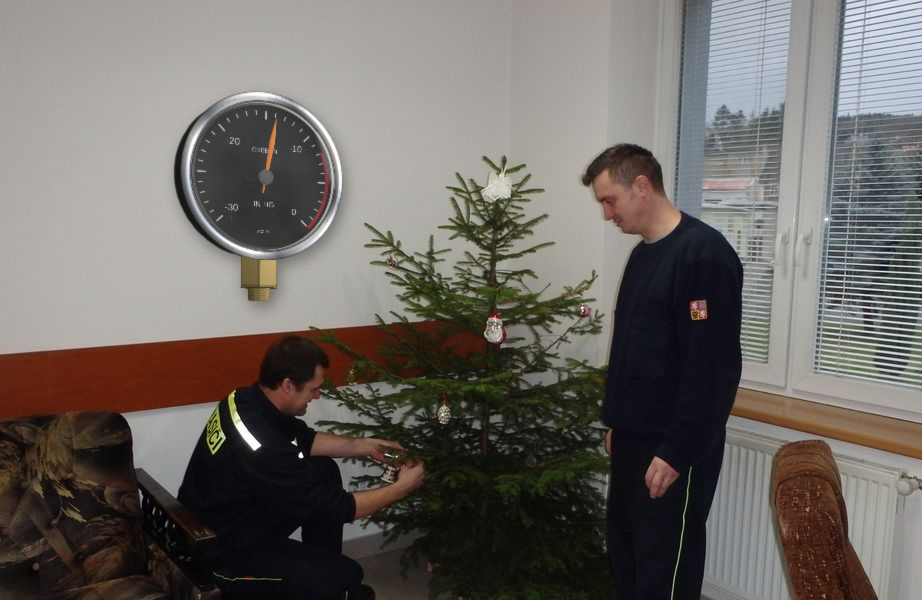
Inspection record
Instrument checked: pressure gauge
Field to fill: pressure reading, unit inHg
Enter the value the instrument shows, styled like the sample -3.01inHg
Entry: -14inHg
